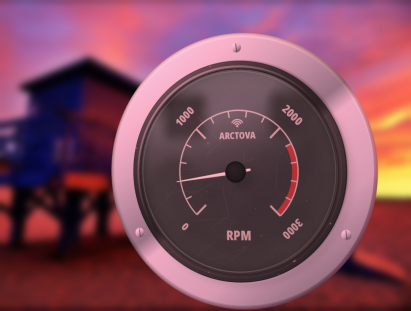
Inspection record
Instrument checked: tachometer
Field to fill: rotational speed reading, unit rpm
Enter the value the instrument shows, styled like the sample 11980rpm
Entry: 400rpm
